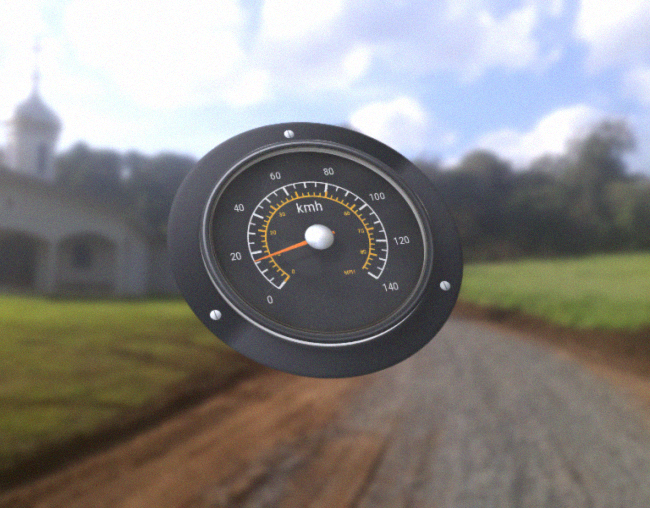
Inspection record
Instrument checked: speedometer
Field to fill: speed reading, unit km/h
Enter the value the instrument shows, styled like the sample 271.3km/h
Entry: 15km/h
